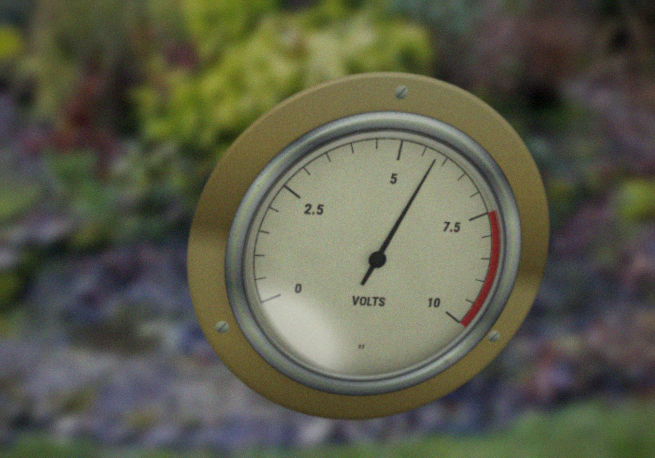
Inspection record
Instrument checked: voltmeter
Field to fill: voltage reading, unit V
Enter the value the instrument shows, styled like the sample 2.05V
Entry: 5.75V
